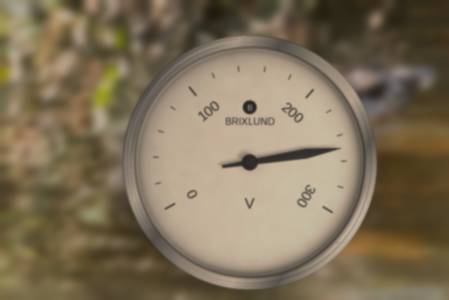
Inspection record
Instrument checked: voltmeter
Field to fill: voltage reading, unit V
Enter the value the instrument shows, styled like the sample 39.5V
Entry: 250V
